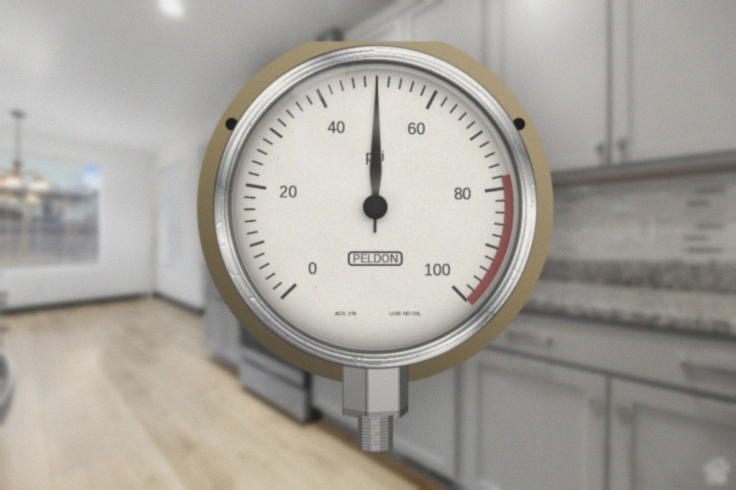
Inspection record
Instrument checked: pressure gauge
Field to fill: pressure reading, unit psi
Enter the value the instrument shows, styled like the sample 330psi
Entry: 50psi
